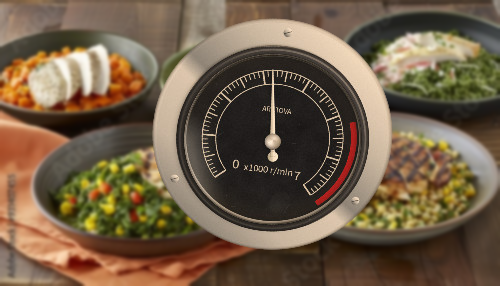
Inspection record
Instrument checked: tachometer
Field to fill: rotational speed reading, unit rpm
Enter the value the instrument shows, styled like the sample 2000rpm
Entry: 3200rpm
